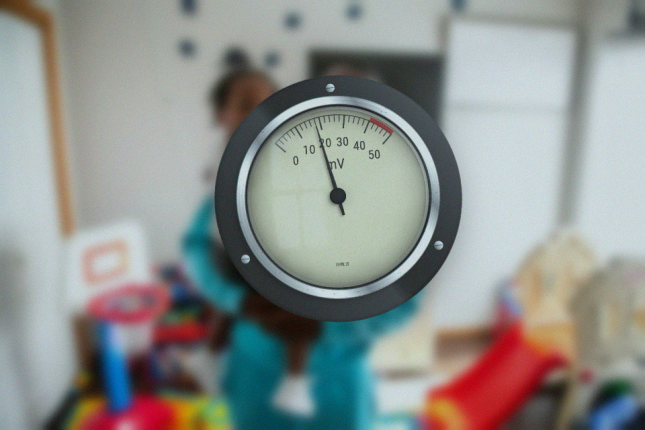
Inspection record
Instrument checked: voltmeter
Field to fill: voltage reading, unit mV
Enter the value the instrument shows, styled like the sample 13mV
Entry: 18mV
